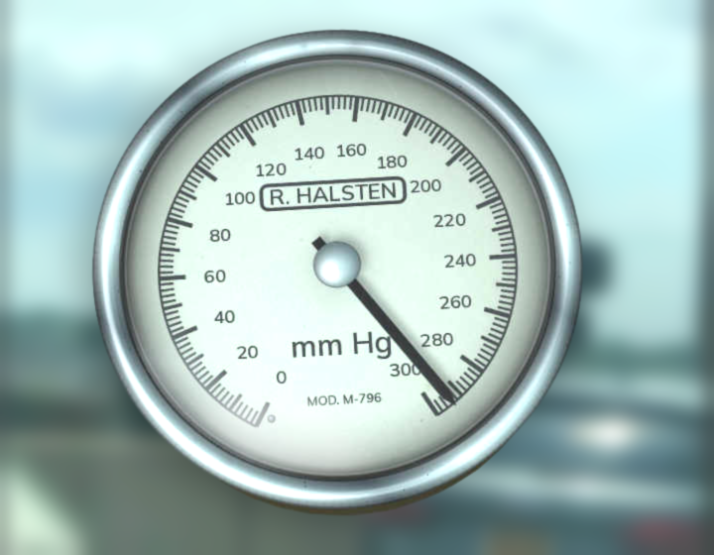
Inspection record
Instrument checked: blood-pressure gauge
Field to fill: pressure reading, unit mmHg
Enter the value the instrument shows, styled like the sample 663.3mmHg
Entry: 294mmHg
